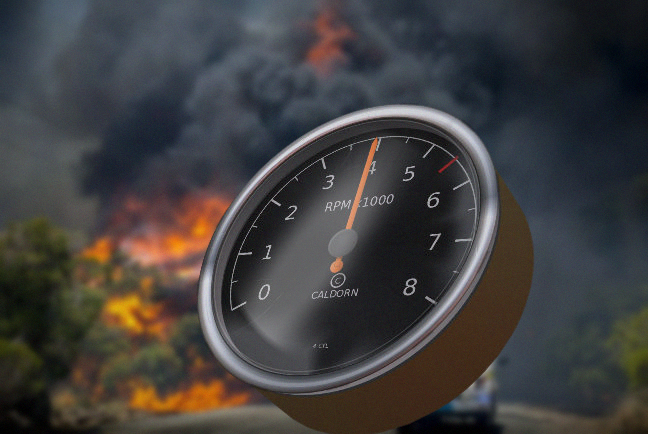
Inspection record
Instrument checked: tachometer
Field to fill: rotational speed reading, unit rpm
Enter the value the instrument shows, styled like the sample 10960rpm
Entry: 4000rpm
